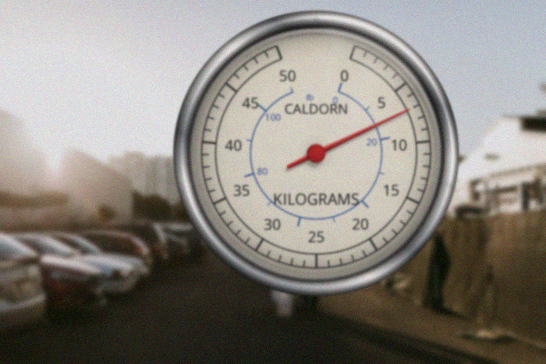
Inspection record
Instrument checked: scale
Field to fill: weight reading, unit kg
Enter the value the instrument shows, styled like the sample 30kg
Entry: 7kg
